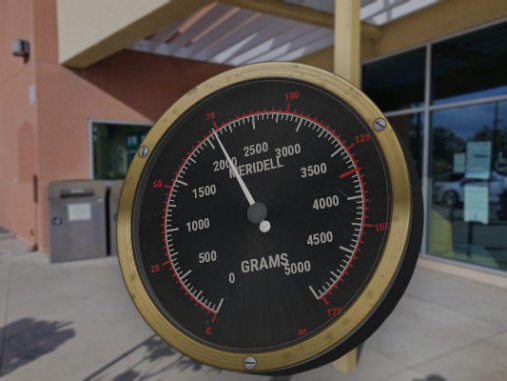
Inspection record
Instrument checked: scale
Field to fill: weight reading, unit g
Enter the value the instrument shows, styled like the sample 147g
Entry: 2100g
